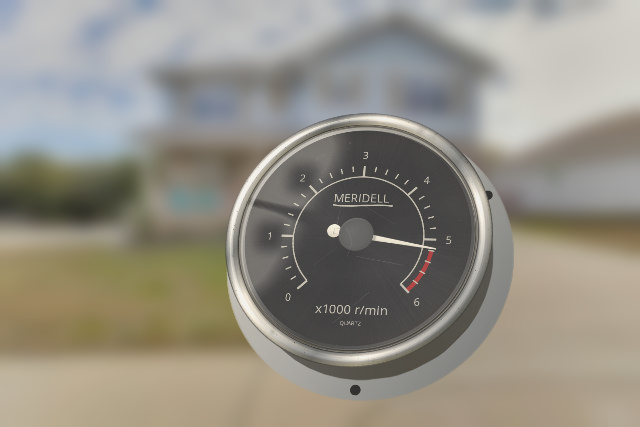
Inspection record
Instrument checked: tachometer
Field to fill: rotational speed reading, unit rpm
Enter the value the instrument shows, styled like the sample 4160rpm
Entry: 5200rpm
